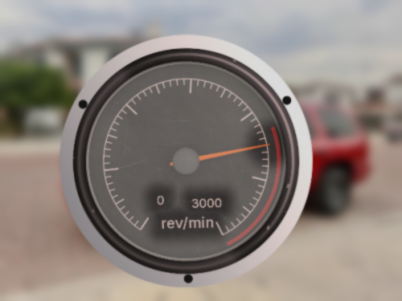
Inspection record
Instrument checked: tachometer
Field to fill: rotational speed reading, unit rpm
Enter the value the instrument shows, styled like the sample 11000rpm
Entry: 2250rpm
